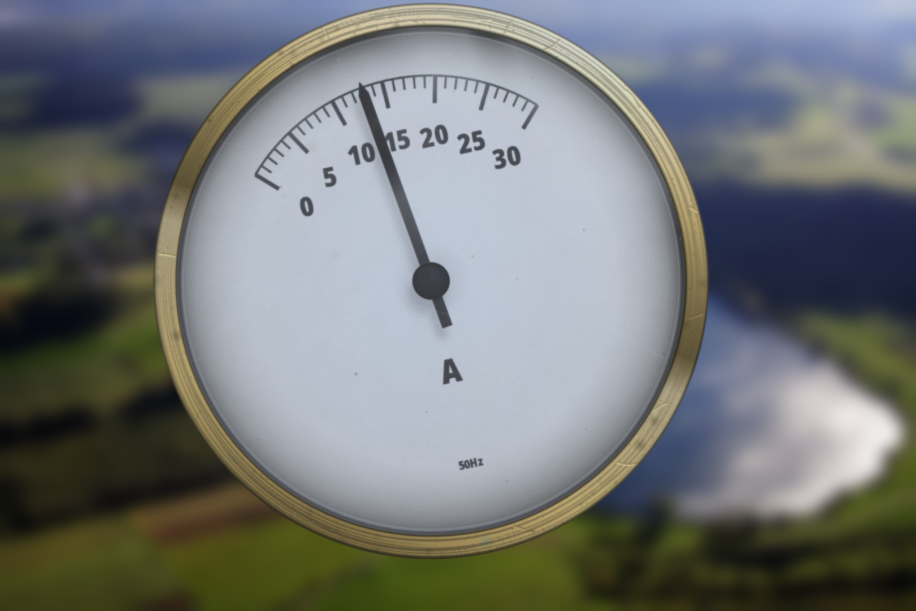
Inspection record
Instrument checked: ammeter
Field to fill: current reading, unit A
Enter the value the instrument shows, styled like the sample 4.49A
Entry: 13A
